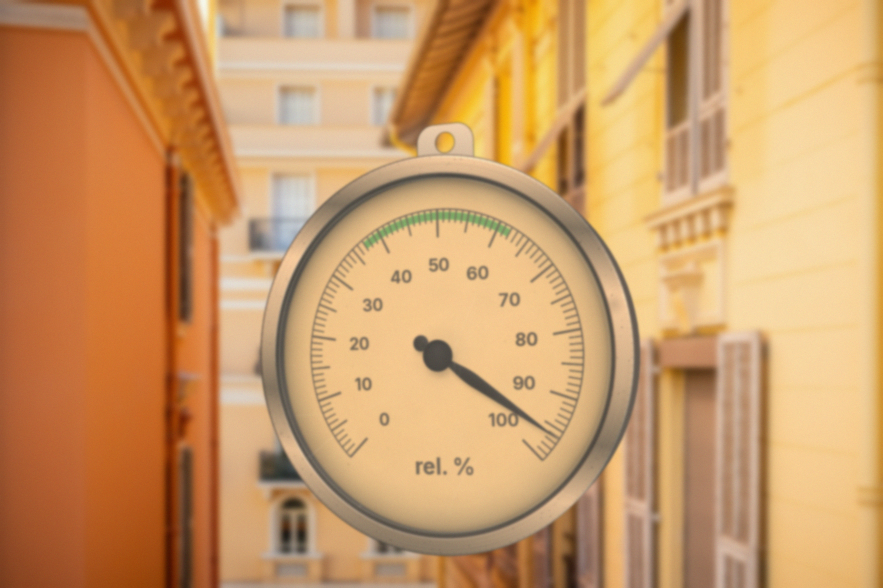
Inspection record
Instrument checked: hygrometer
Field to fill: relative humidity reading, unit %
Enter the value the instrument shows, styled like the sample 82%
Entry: 96%
